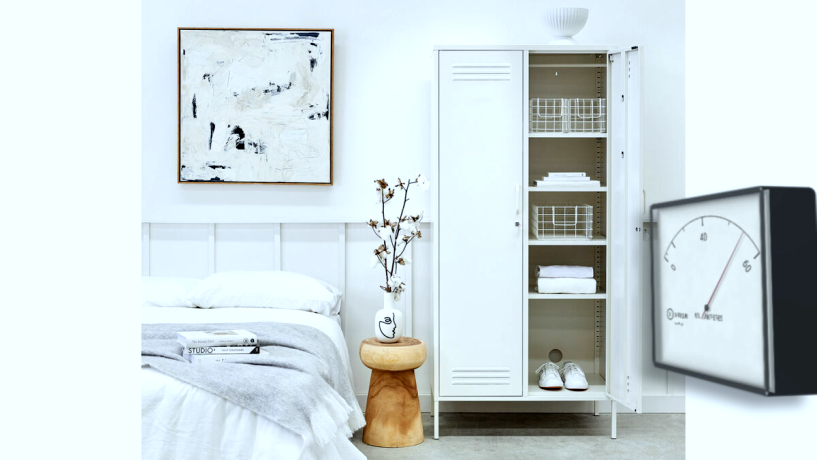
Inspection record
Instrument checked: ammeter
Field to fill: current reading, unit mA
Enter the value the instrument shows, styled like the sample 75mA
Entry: 55mA
